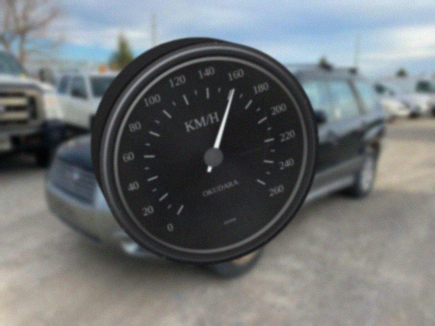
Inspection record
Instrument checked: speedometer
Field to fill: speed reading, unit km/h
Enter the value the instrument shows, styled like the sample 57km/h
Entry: 160km/h
